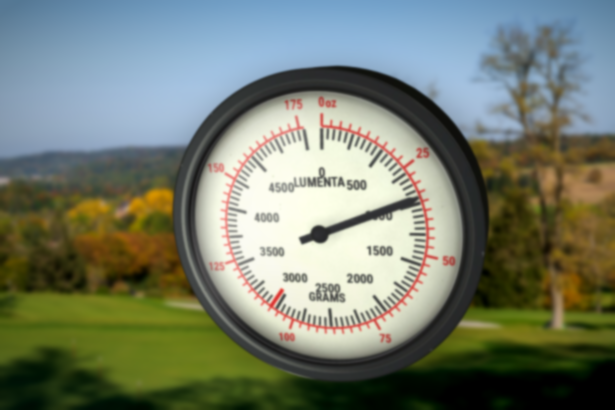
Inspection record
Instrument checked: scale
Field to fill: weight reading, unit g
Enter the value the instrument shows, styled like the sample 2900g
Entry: 950g
